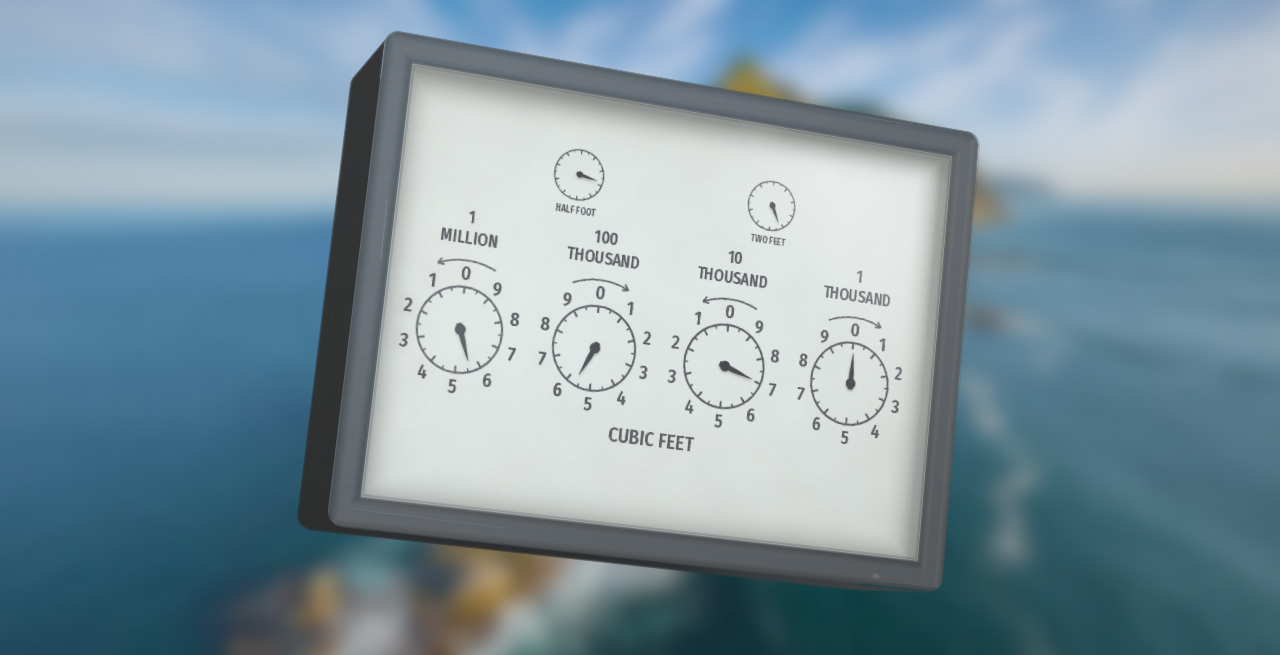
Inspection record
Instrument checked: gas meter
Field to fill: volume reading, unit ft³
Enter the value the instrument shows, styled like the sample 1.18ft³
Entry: 557000ft³
